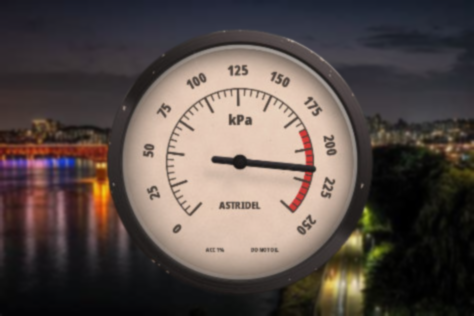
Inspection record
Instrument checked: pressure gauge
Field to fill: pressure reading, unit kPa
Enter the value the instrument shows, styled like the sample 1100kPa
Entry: 215kPa
